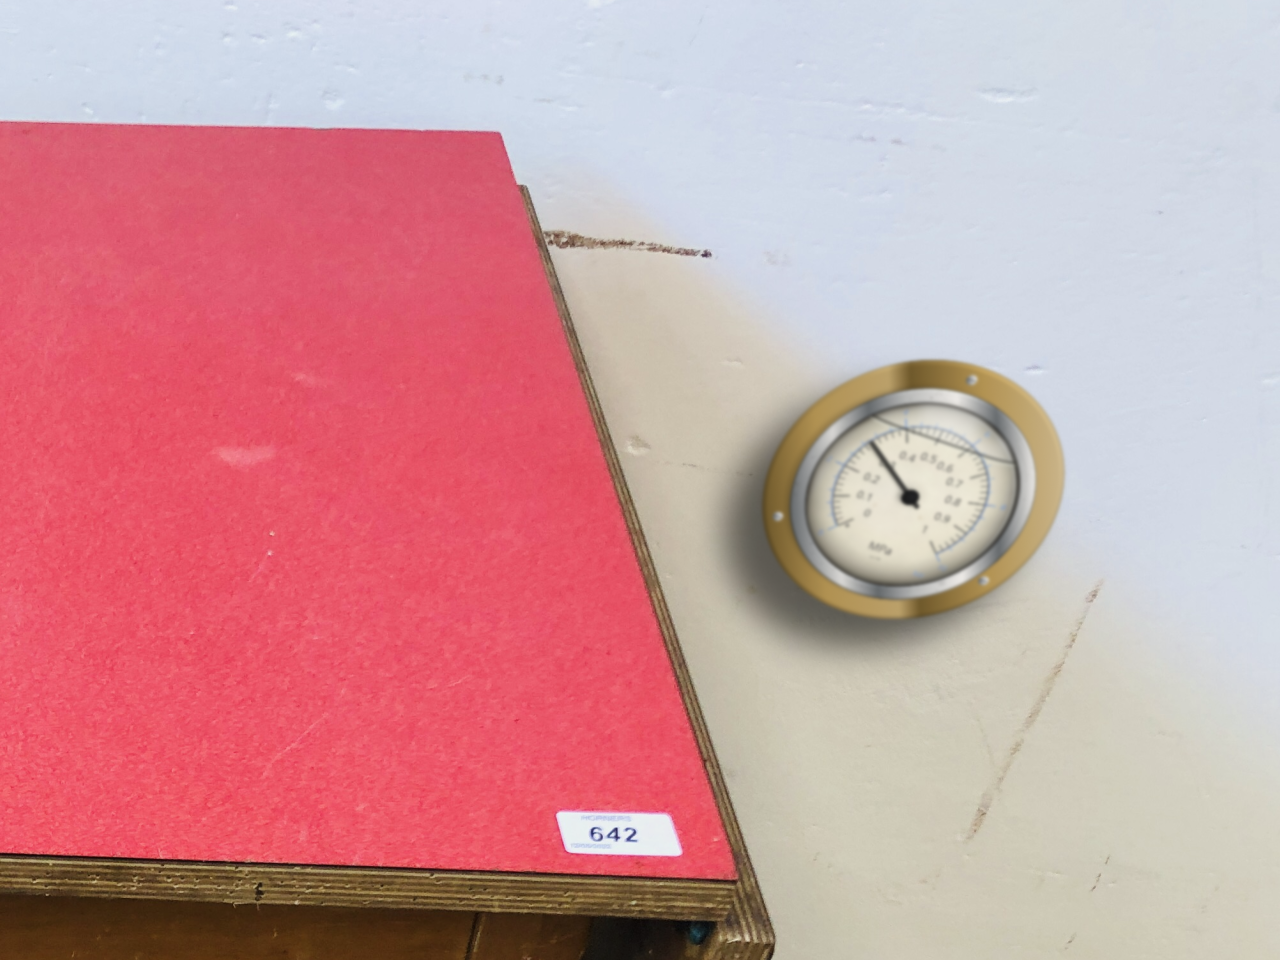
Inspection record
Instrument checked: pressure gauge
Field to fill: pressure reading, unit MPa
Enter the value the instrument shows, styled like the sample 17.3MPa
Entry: 0.3MPa
